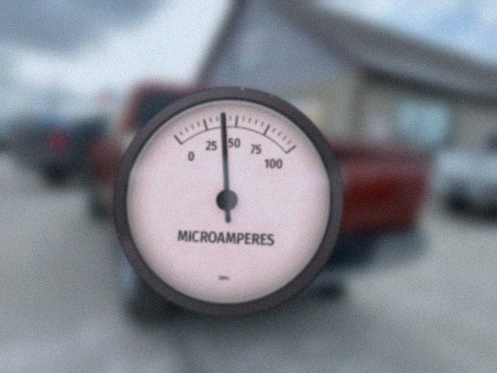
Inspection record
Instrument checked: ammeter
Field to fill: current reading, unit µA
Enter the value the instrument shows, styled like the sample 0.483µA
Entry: 40µA
